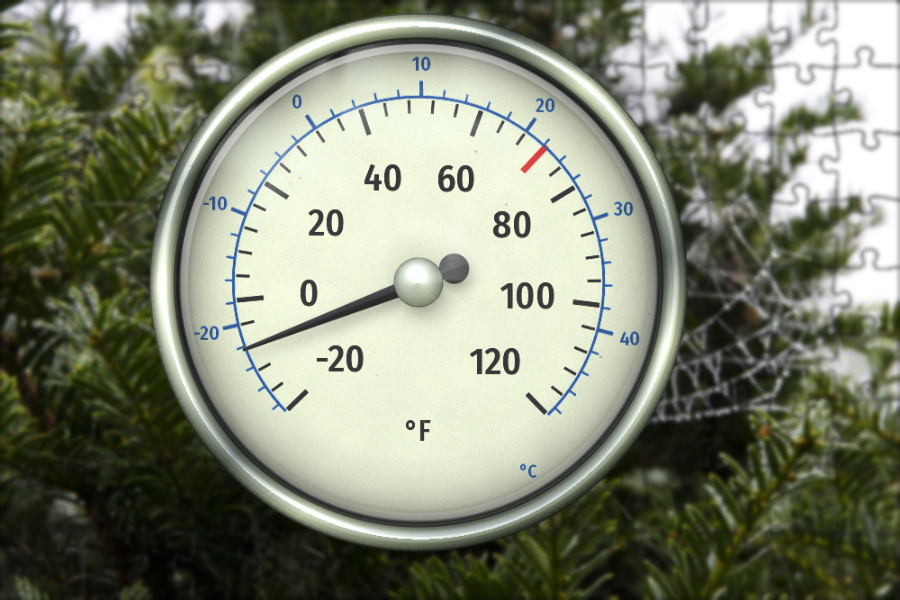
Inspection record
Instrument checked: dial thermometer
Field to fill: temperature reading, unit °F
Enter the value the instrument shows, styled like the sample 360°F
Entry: -8°F
